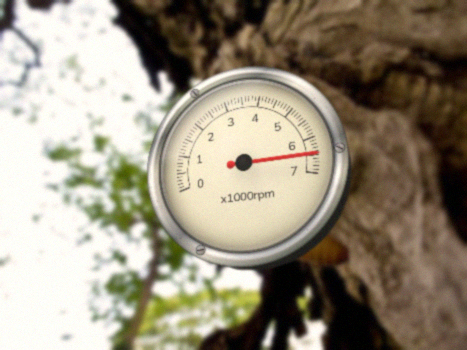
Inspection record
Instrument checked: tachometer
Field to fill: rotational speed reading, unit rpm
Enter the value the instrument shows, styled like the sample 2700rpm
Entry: 6500rpm
